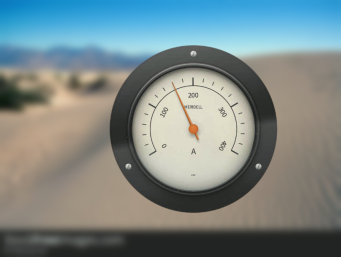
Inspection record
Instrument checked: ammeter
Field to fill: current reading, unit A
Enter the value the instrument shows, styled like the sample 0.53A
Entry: 160A
